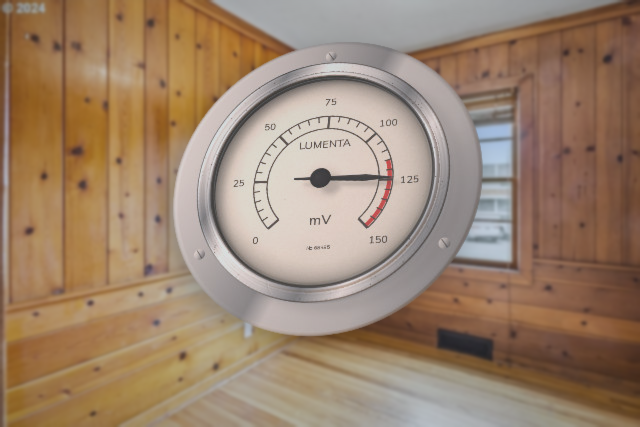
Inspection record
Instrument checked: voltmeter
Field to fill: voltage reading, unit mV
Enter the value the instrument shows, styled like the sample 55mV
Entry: 125mV
